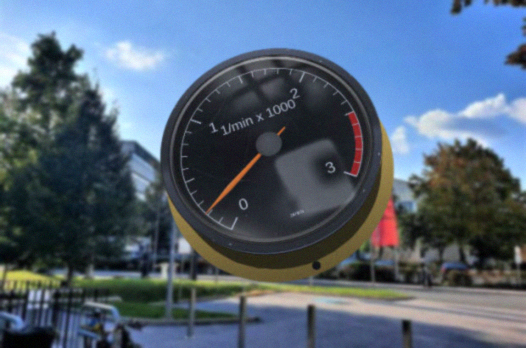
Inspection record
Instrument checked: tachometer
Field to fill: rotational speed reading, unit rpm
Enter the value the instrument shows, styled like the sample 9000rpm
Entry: 200rpm
